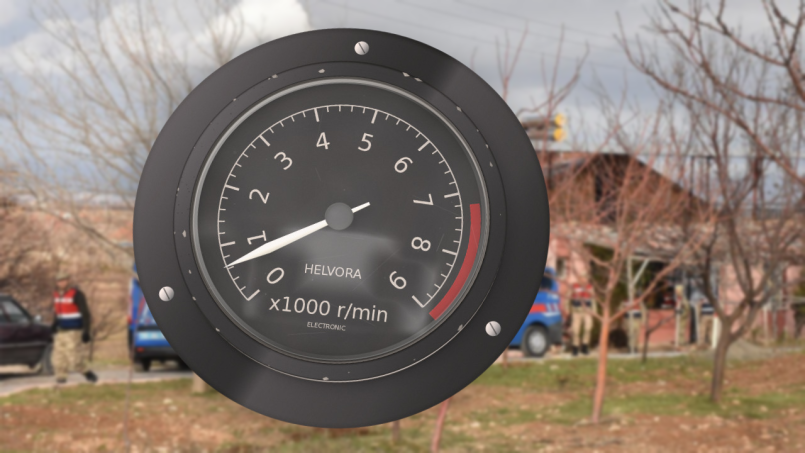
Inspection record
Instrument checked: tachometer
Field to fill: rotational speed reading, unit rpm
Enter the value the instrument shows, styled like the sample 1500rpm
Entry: 600rpm
